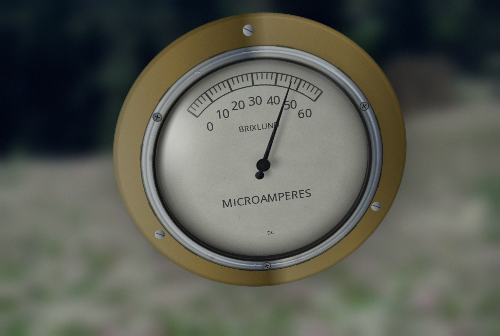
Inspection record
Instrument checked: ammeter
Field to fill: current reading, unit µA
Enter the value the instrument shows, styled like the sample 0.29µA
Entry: 46µA
